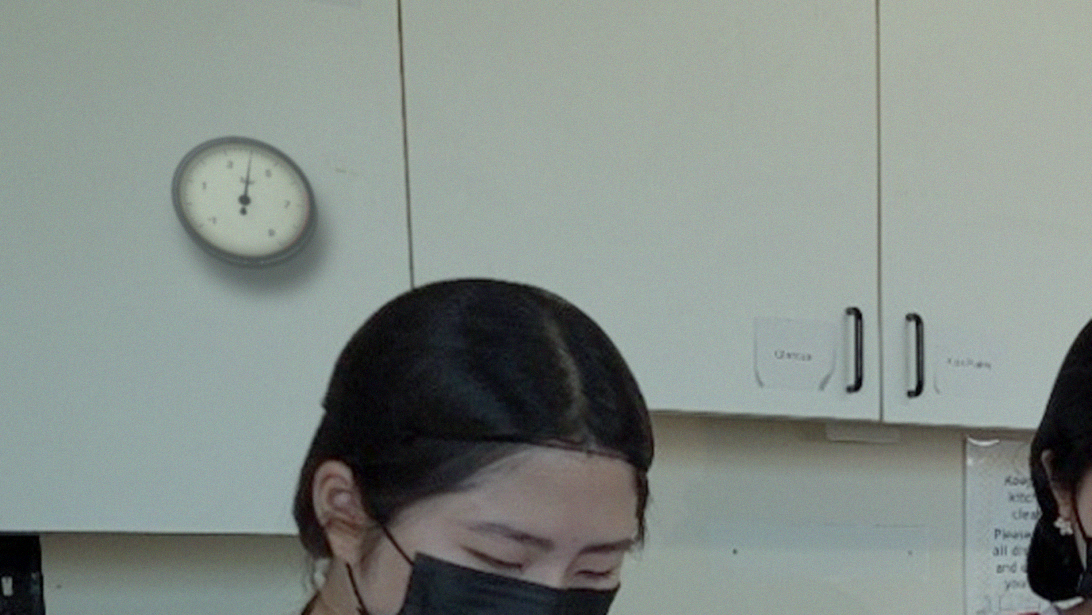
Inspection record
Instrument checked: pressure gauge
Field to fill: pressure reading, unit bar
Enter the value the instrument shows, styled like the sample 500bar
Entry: 4bar
